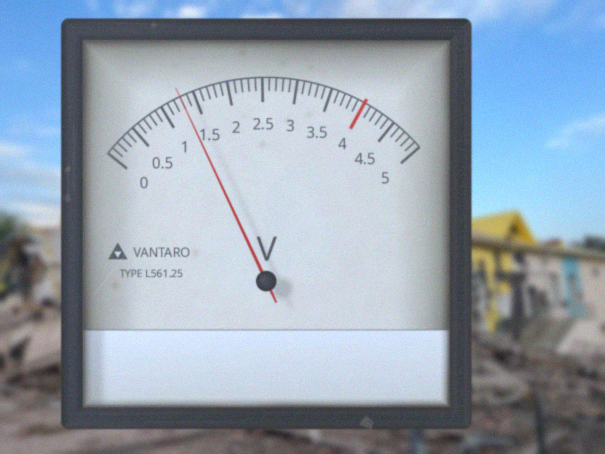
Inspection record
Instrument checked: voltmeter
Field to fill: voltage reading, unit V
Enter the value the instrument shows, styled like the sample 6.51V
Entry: 1.3V
